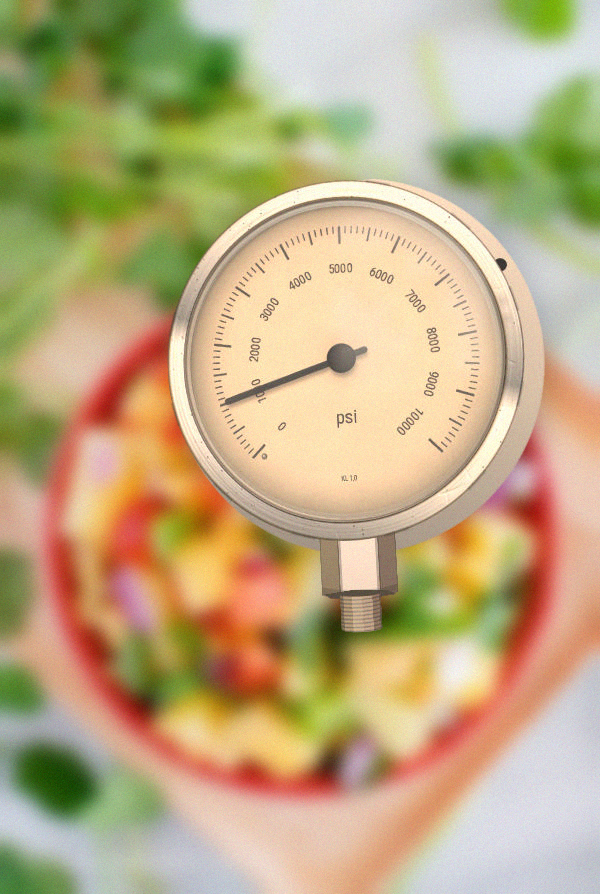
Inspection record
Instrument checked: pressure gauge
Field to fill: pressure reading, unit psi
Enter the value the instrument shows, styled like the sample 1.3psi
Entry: 1000psi
